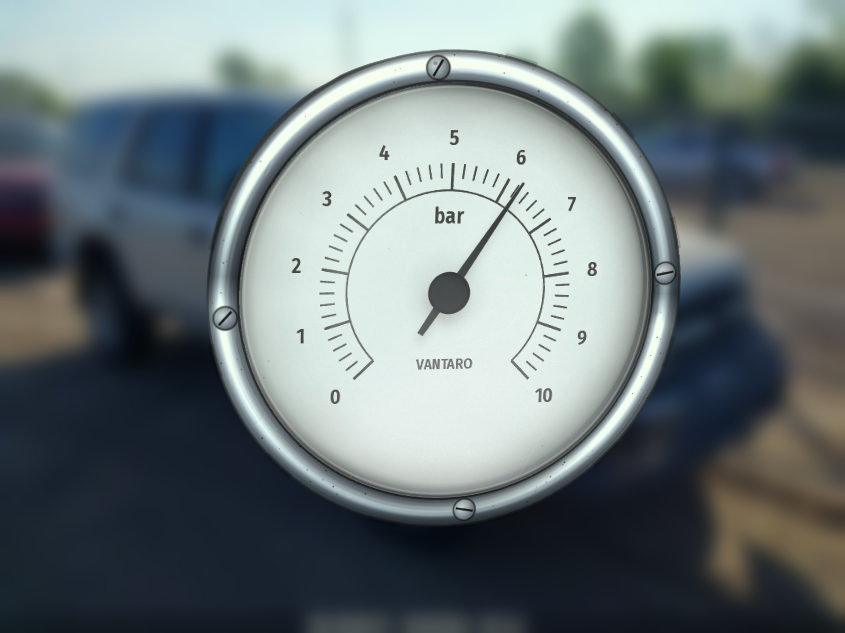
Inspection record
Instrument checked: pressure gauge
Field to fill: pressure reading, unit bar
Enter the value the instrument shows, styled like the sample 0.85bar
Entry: 6.2bar
